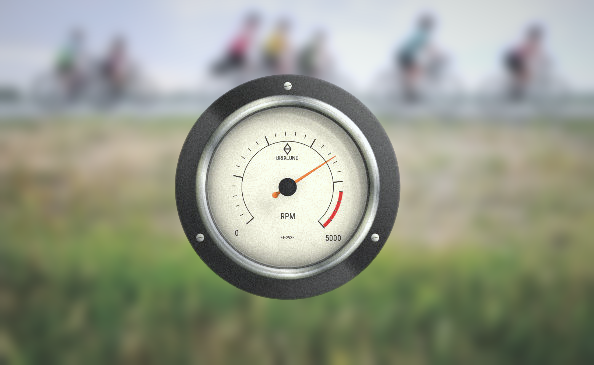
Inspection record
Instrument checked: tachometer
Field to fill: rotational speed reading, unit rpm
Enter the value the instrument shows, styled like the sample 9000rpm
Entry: 3500rpm
